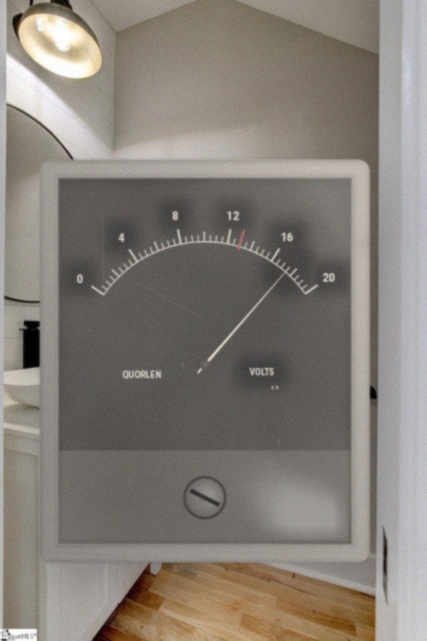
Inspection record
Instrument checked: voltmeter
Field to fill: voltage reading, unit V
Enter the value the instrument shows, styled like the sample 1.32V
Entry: 17.5V
